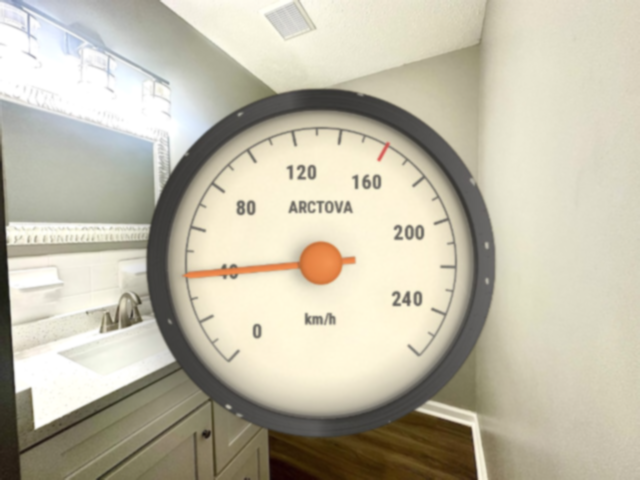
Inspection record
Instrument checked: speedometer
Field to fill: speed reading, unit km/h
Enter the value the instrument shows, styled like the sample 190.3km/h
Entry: 40km/h
